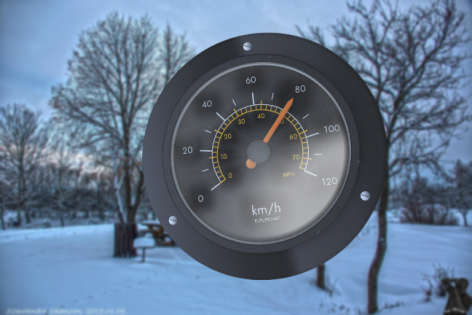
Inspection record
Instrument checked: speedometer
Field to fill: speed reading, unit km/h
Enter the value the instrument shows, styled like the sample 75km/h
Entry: 80km/h
